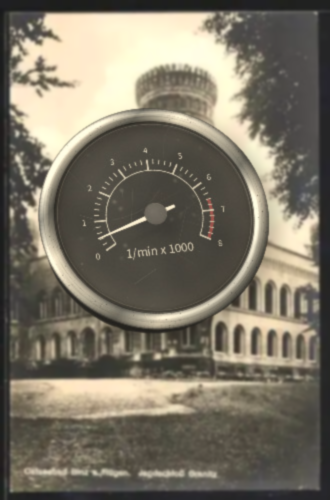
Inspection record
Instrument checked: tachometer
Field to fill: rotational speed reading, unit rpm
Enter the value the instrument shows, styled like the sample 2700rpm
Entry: 400rpm
